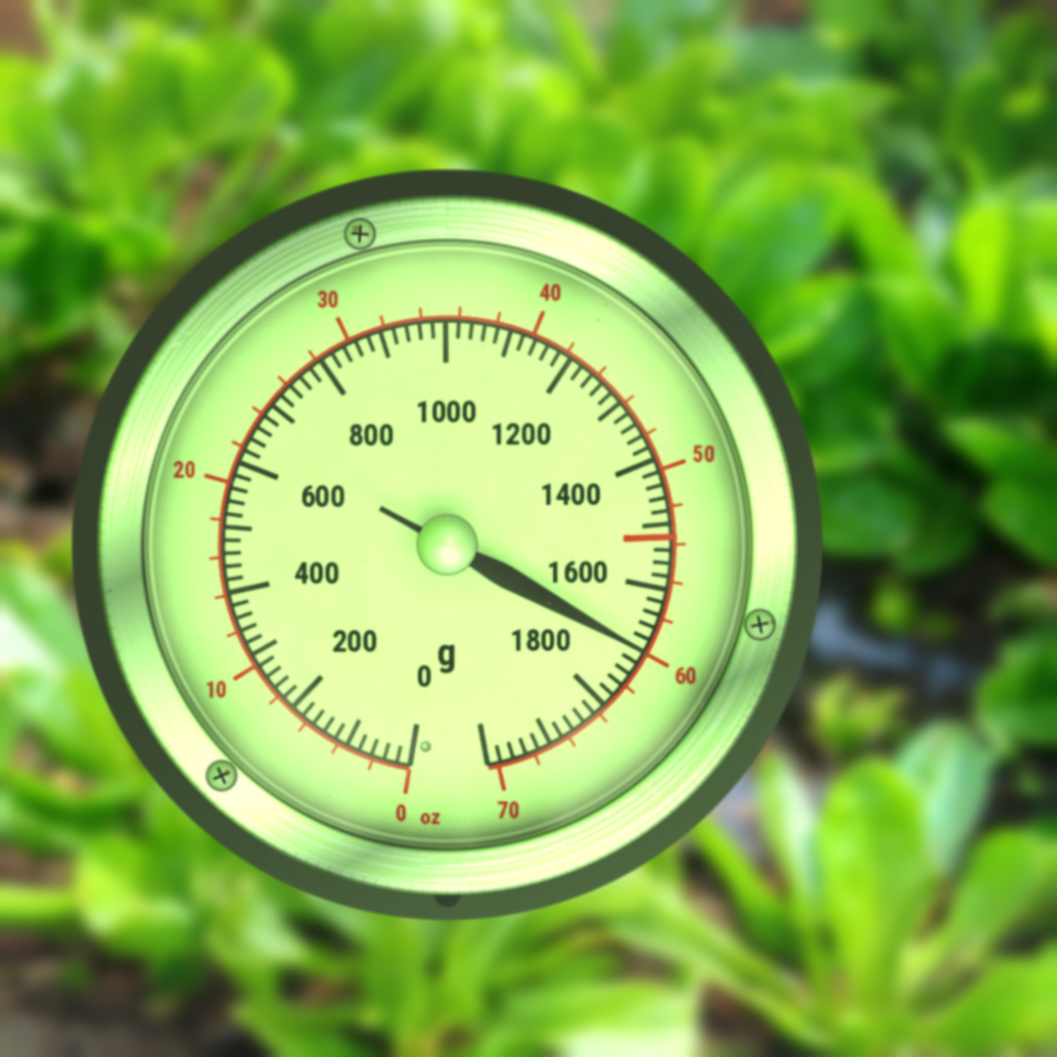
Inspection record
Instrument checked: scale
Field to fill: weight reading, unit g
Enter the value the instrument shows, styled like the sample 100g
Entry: 1700g
